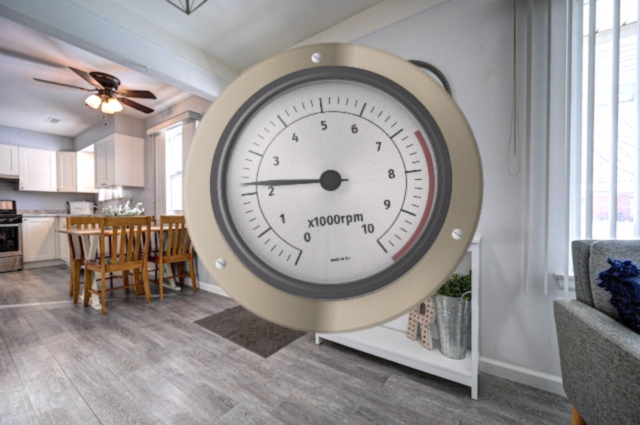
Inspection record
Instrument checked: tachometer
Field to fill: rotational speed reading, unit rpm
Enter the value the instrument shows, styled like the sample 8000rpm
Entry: 2200rpm
